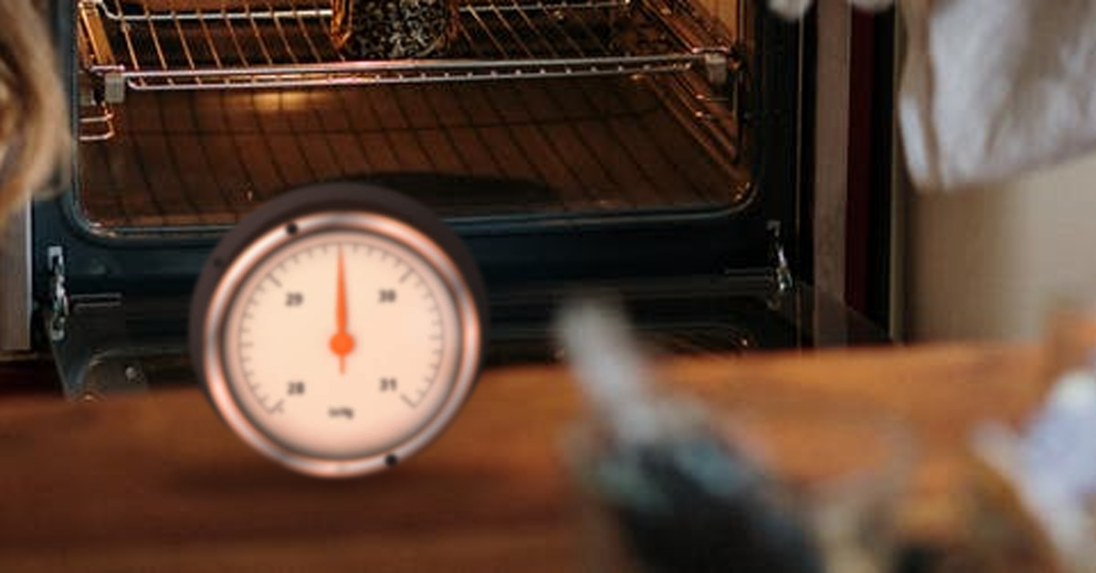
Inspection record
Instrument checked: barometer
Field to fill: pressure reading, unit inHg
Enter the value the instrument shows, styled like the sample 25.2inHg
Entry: 29.5inHg
